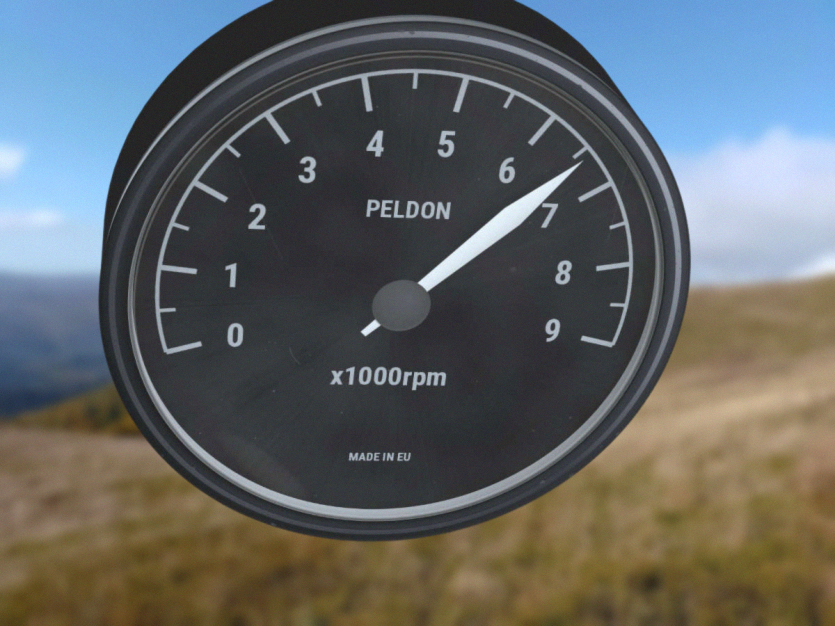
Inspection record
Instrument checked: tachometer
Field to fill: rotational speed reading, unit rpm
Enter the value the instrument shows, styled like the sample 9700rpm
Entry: 6500rpm
